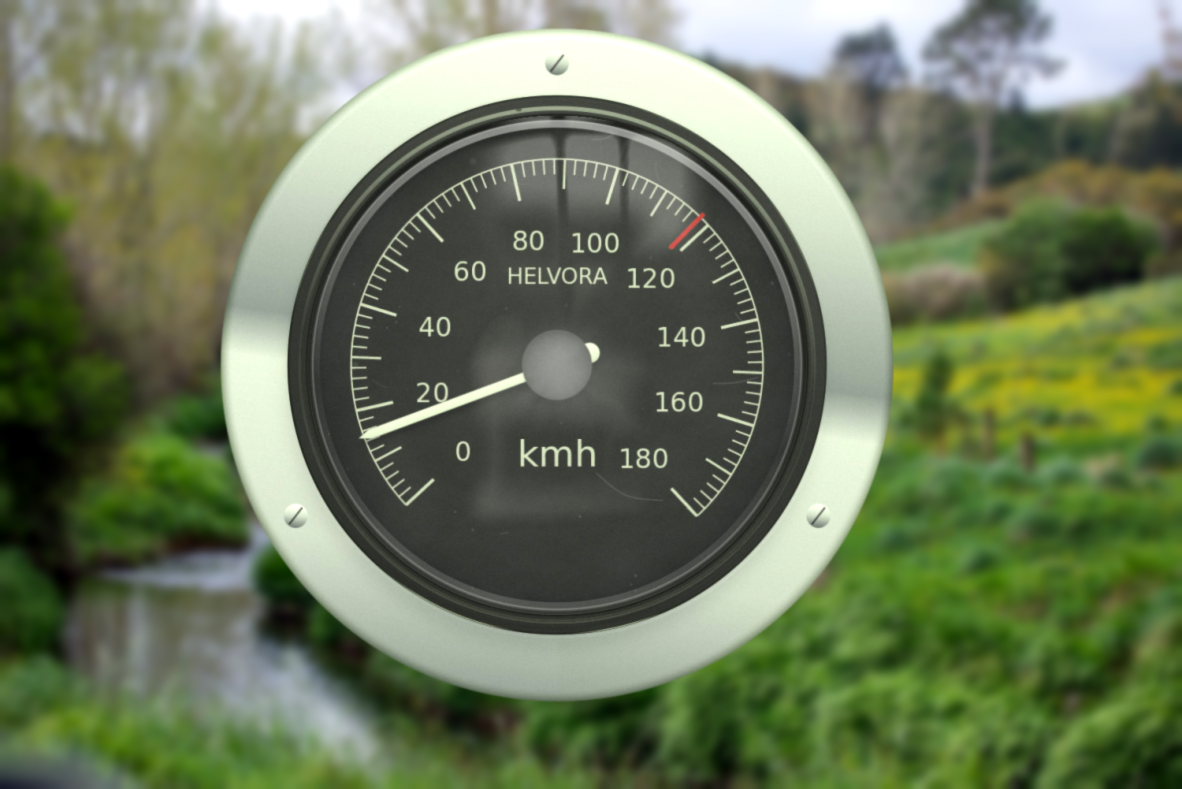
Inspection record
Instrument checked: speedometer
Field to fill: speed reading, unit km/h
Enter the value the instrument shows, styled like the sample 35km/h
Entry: 15km/h
